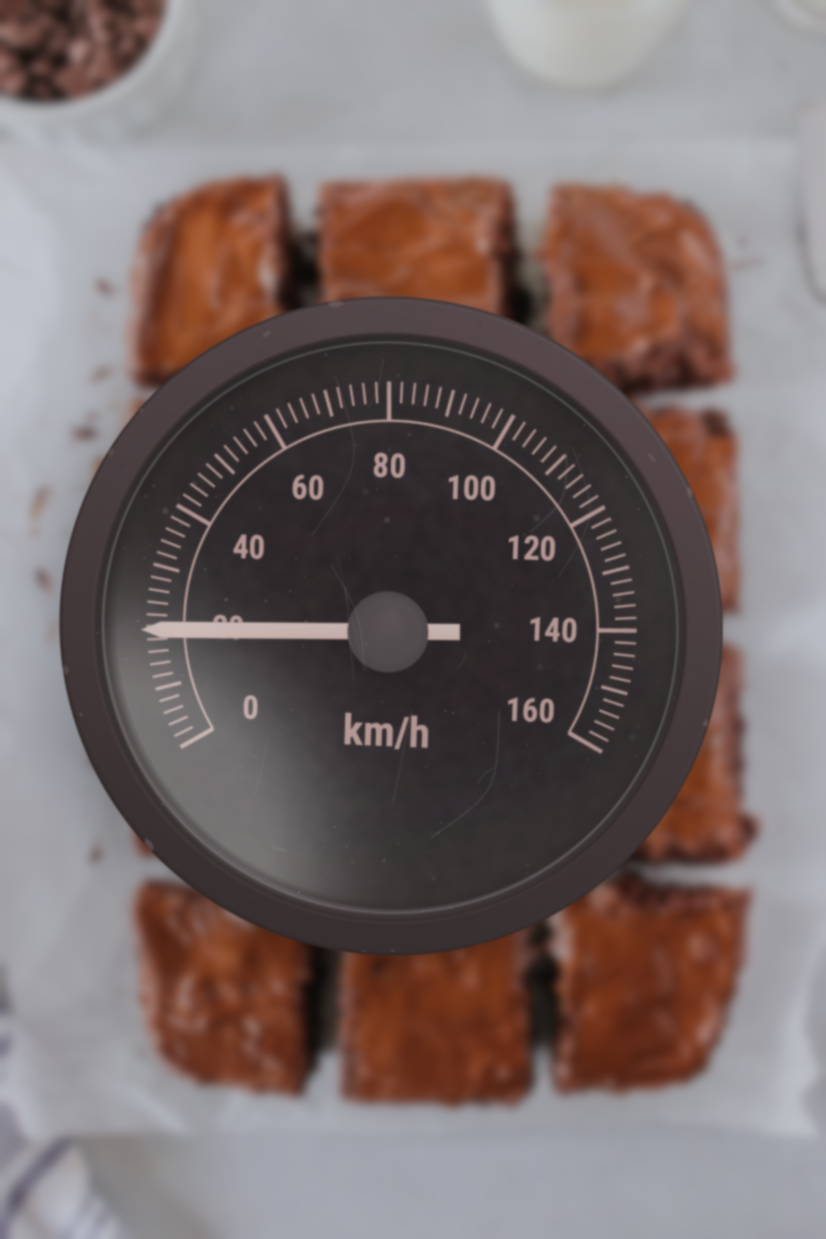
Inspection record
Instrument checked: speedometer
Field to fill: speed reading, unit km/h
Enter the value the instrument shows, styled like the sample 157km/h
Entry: 20km/h
